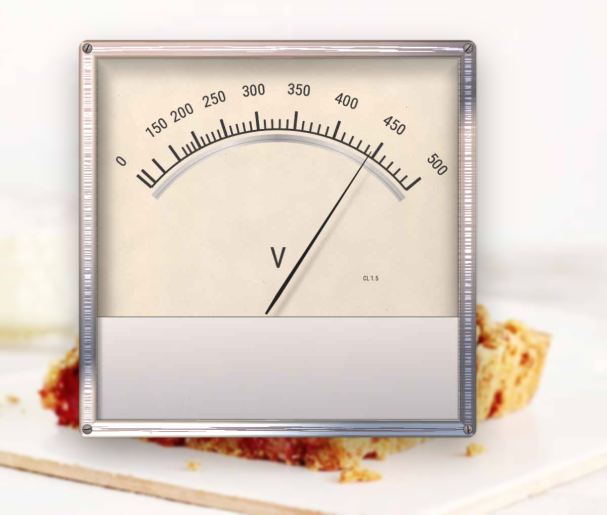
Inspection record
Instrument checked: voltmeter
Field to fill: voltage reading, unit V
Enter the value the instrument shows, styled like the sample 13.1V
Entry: 445V
